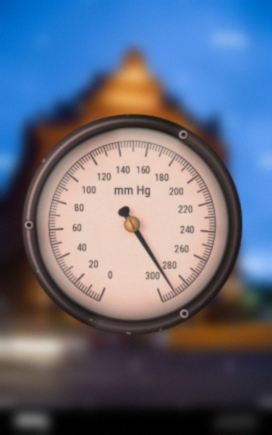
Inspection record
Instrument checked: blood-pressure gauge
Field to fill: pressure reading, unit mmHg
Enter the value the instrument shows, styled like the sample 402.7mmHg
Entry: 290mmHg
